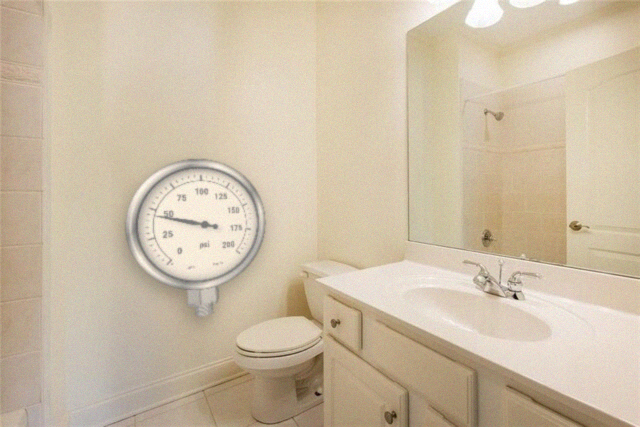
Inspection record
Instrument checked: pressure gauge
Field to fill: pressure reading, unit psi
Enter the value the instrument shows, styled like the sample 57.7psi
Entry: 45psi
